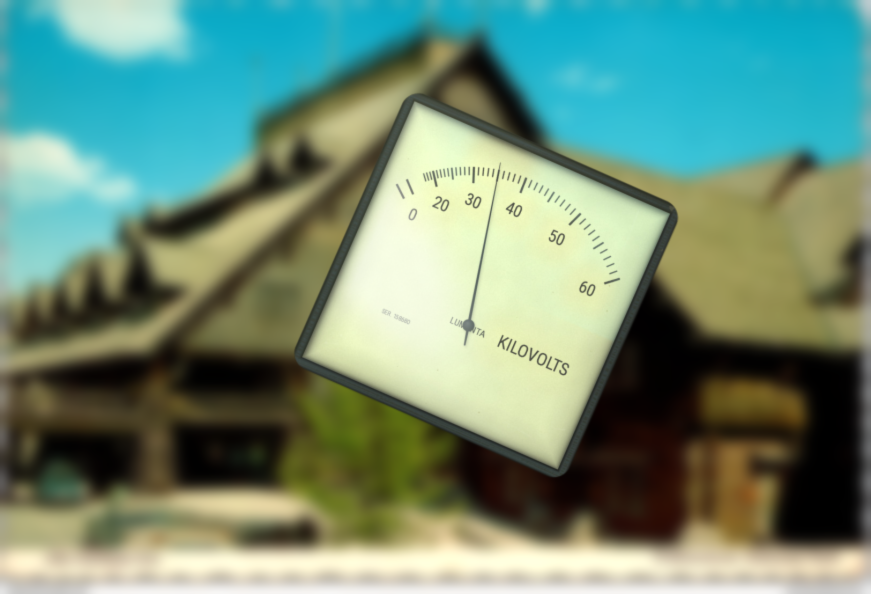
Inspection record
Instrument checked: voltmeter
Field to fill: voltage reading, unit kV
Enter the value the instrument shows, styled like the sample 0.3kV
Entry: 35kV
